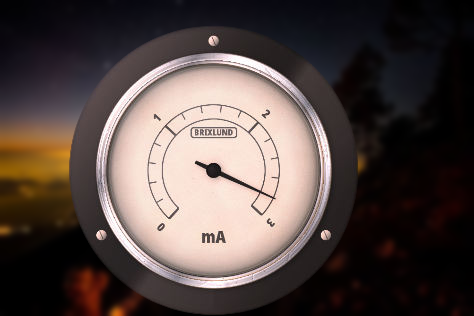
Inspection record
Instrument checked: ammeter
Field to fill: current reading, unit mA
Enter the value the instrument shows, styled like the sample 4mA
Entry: 2.8mA
